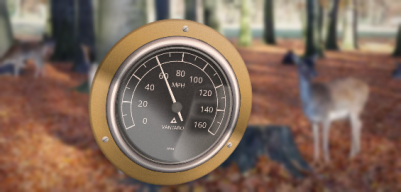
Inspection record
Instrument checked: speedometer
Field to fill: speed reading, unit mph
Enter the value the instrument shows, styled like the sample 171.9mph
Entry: 60mph
